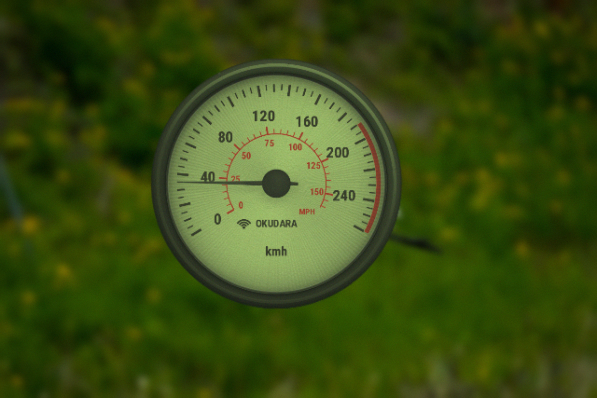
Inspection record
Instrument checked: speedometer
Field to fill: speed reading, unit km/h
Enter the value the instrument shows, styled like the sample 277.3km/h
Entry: 35km/h
